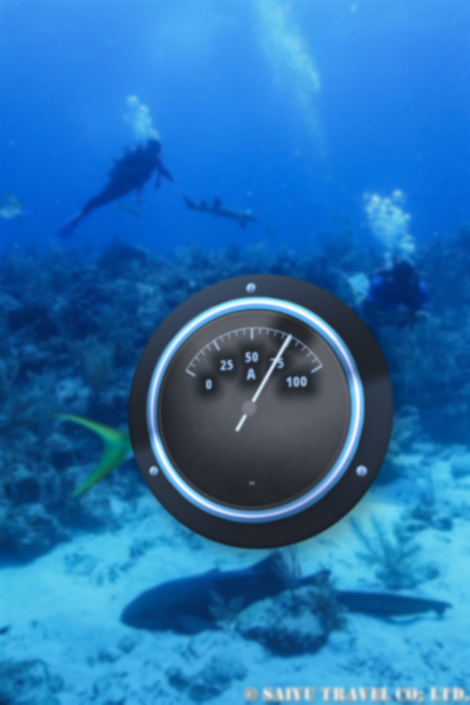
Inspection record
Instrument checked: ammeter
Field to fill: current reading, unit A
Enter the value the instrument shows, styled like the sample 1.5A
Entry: 75A
